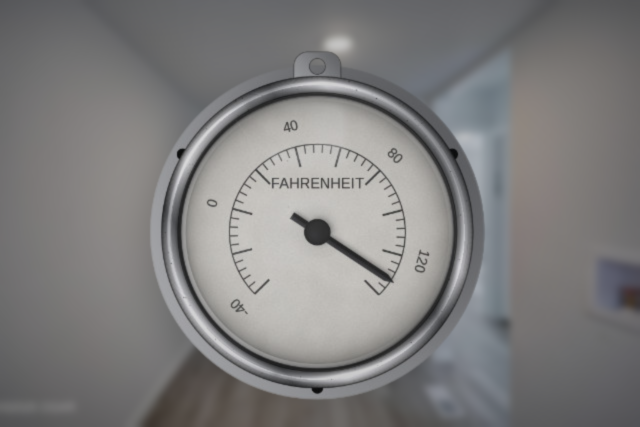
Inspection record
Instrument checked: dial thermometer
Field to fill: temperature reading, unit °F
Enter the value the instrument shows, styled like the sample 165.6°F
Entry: 132°F
